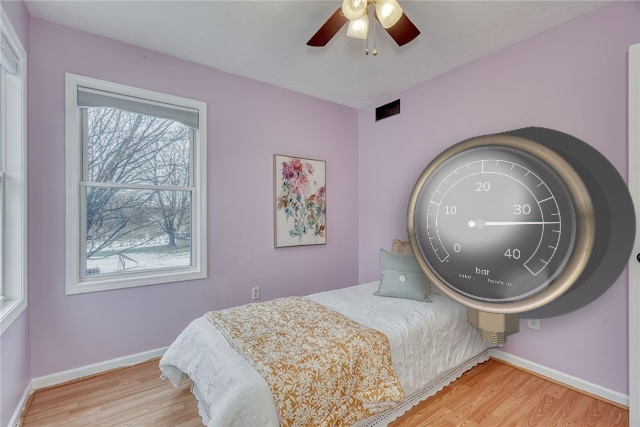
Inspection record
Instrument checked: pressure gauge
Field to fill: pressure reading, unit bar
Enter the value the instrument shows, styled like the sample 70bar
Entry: 33bar
